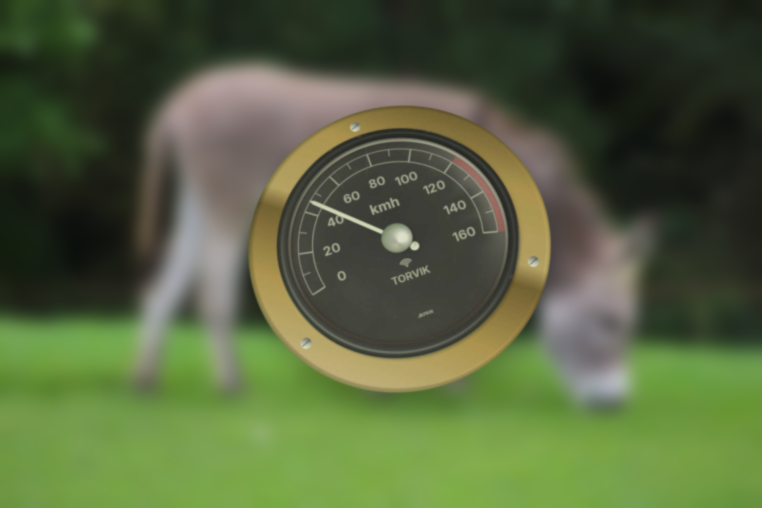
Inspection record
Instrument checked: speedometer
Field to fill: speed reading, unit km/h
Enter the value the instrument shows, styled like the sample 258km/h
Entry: 45km/h
